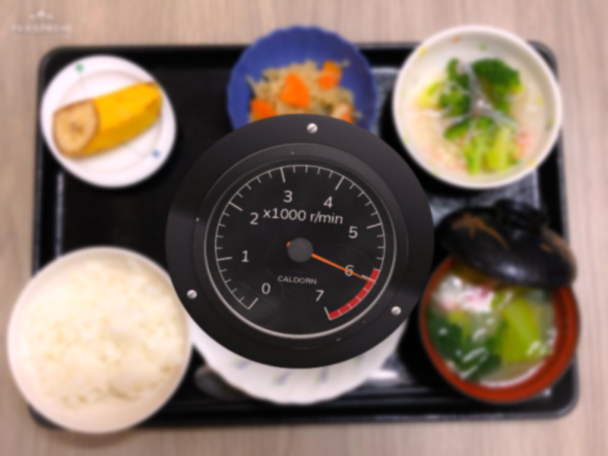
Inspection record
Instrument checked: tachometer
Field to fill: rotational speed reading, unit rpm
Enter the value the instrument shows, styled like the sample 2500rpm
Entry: 6000rpm
